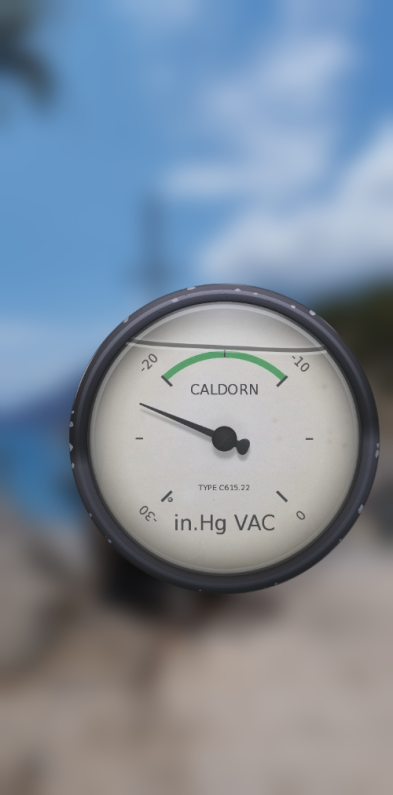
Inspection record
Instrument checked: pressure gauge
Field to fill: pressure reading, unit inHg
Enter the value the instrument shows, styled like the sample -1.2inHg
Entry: -22.5inHg
